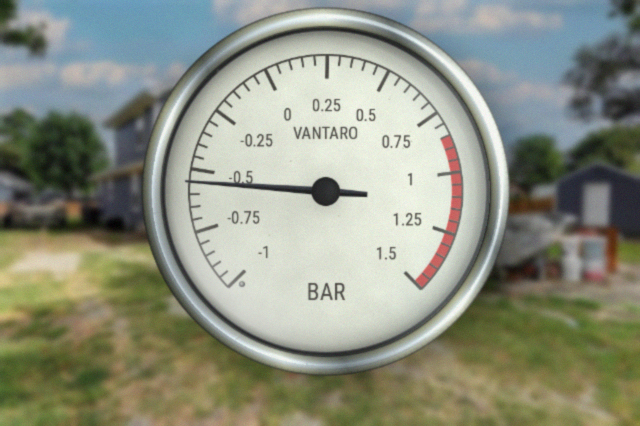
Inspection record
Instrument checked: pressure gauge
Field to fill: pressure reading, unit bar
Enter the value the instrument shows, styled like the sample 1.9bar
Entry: -0.55bar
